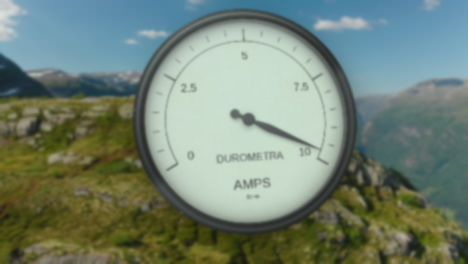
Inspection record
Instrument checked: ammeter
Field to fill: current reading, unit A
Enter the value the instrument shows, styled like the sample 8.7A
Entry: 9.75A
